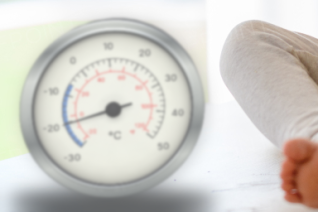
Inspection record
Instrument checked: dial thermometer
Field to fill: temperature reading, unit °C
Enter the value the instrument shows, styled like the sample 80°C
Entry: -20°C
